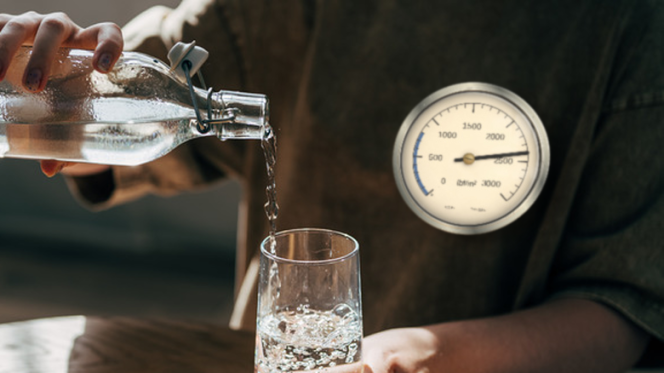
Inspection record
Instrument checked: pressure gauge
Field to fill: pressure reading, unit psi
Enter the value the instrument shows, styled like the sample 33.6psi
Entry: 2400psi
